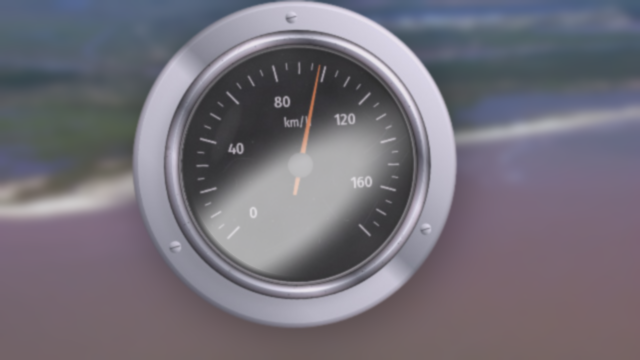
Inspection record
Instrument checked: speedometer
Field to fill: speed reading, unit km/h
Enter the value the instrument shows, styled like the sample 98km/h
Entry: 97.5km/h
